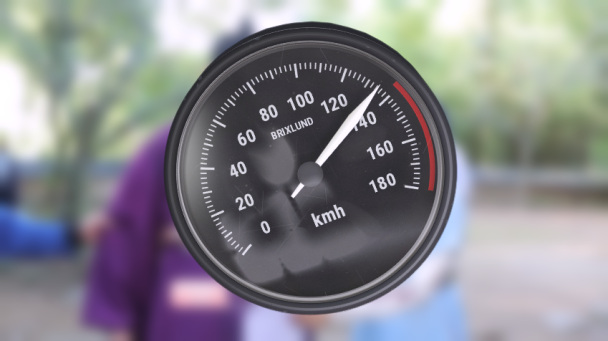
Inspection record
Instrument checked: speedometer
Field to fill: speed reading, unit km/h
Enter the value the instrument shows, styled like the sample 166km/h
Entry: 134km/h
